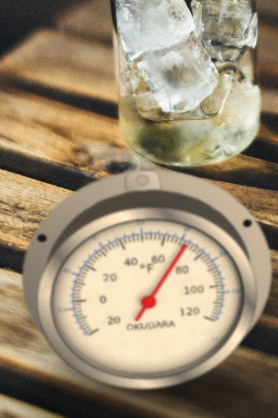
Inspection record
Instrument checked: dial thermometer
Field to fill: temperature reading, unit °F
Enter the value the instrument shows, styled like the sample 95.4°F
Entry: 70°F
